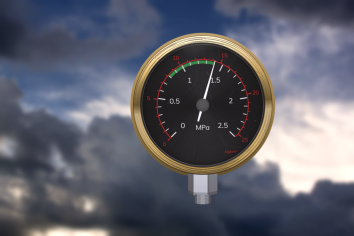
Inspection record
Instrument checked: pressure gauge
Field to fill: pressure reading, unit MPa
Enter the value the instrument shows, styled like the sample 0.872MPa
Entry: 1.4MPa
